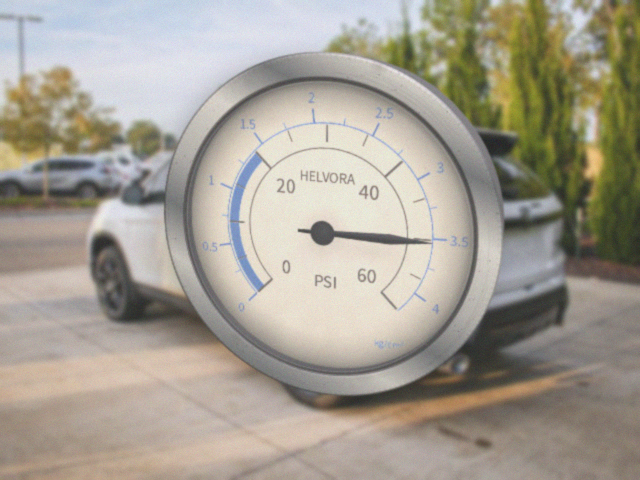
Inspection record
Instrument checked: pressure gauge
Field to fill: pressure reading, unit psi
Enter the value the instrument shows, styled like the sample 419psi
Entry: 50psi
